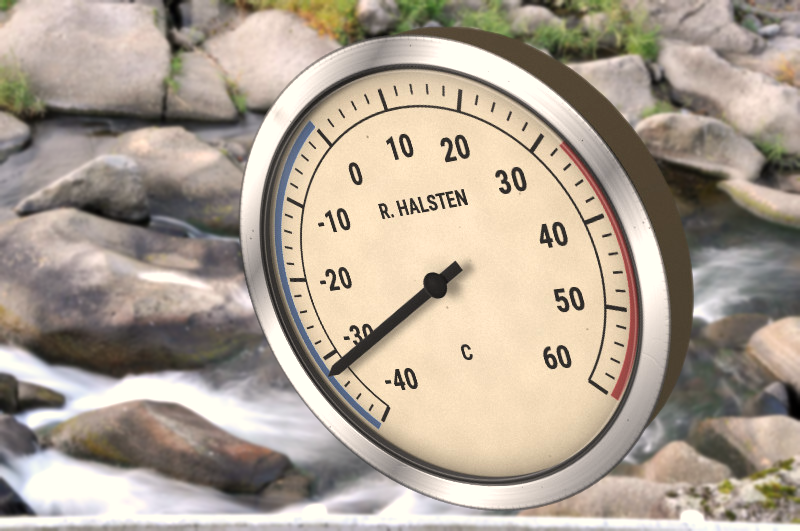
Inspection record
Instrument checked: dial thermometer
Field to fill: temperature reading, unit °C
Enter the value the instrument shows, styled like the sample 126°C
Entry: -32°C
